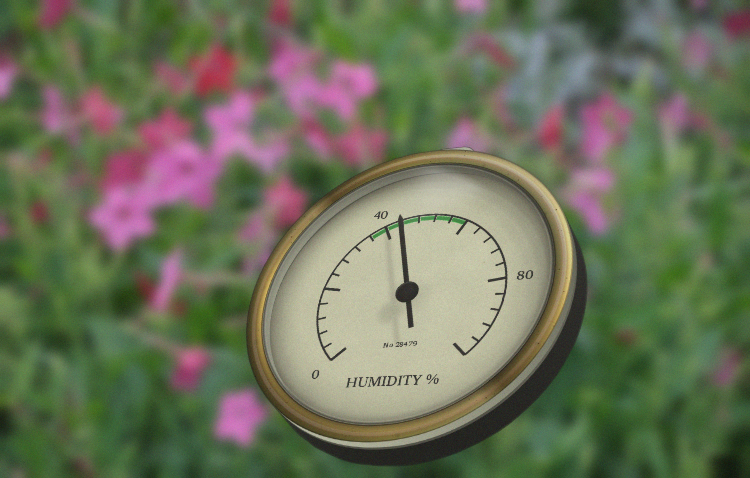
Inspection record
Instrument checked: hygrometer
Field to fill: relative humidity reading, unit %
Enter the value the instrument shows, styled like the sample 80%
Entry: 44%
